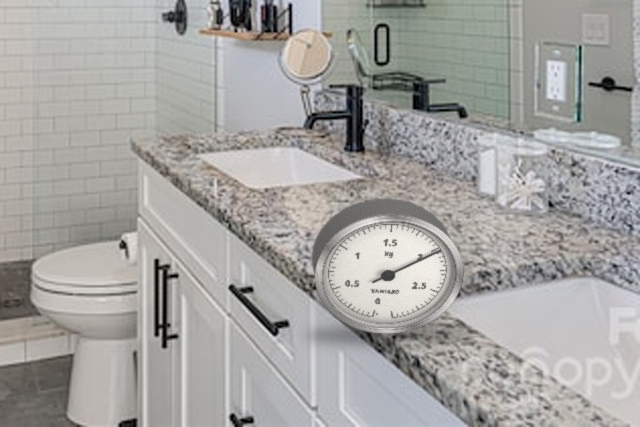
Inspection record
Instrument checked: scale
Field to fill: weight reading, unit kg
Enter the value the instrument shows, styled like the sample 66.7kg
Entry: 2kg
